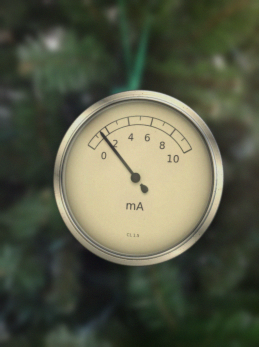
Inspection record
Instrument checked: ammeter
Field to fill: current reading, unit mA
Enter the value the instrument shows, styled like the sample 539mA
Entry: 1.5mA
